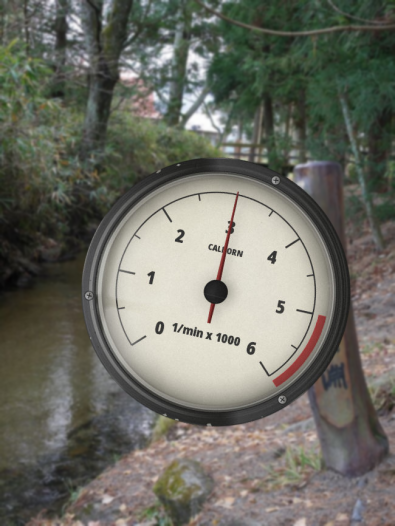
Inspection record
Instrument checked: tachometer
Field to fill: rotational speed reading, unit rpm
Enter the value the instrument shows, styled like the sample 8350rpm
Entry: 3000rpm
